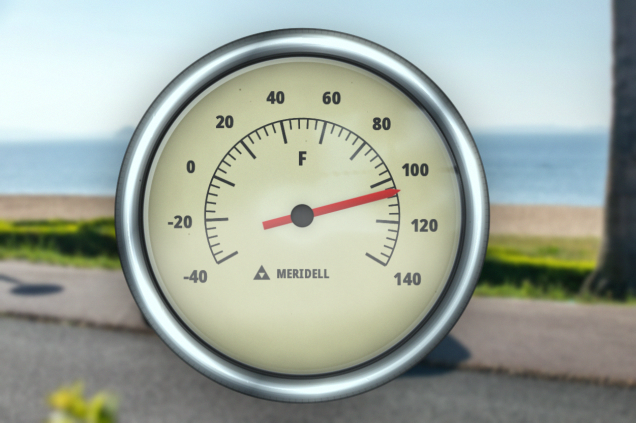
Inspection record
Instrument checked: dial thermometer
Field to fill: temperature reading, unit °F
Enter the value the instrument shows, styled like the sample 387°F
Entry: 106°F
